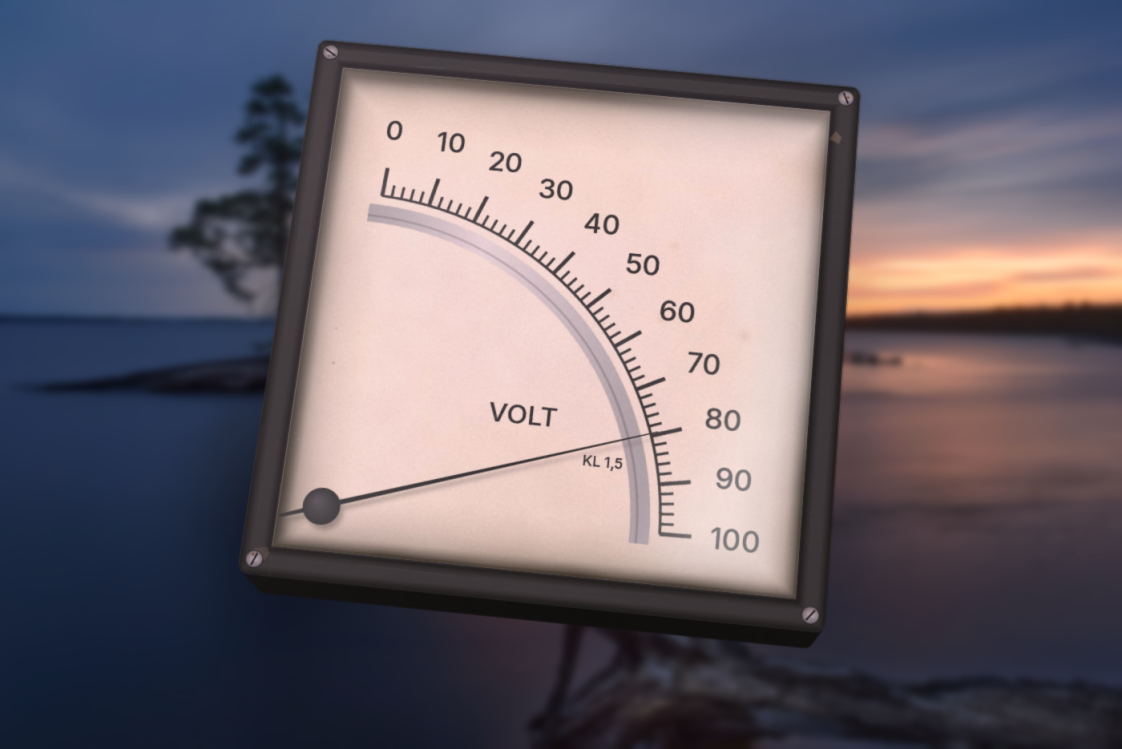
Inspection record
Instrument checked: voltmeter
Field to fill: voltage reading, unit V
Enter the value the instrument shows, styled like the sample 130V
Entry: 80V
